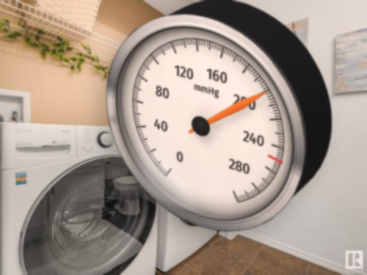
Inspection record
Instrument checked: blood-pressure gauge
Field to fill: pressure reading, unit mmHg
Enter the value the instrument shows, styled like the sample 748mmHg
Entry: 200mmHg
